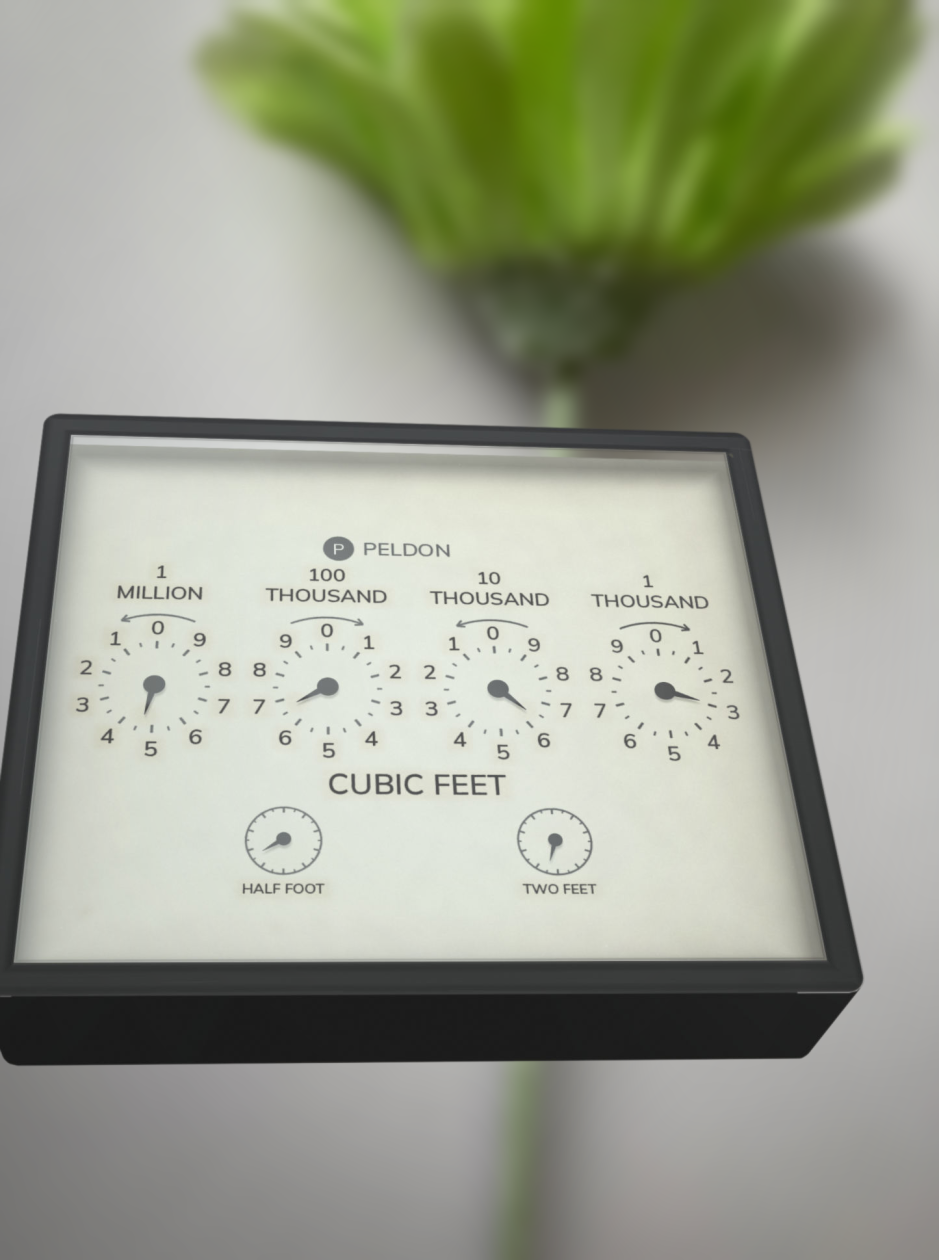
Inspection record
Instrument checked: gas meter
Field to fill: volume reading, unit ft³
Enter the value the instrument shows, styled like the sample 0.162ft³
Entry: 466300ft³
